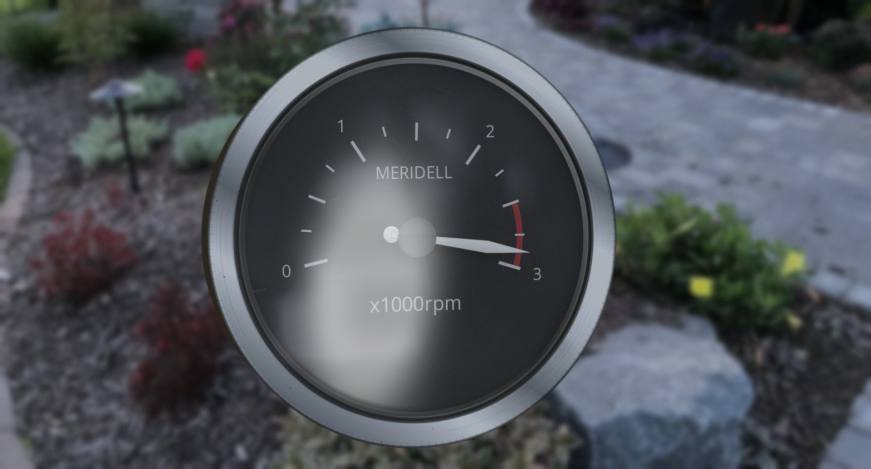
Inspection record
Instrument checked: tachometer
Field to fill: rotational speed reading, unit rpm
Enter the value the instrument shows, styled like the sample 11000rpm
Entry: 2875rpm
